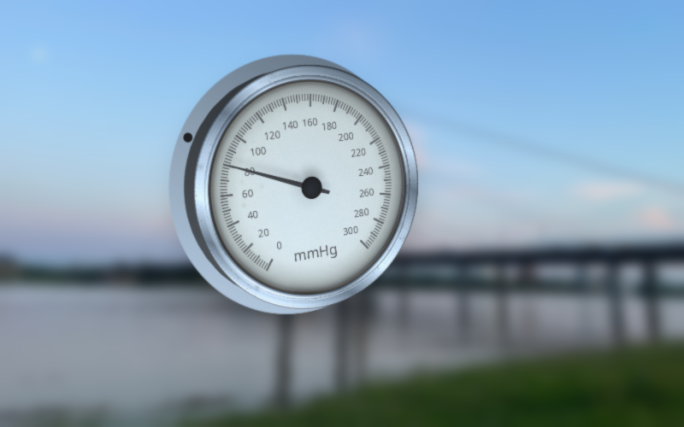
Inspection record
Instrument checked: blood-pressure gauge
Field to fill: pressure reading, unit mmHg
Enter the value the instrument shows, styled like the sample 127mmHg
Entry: 80mmHg
